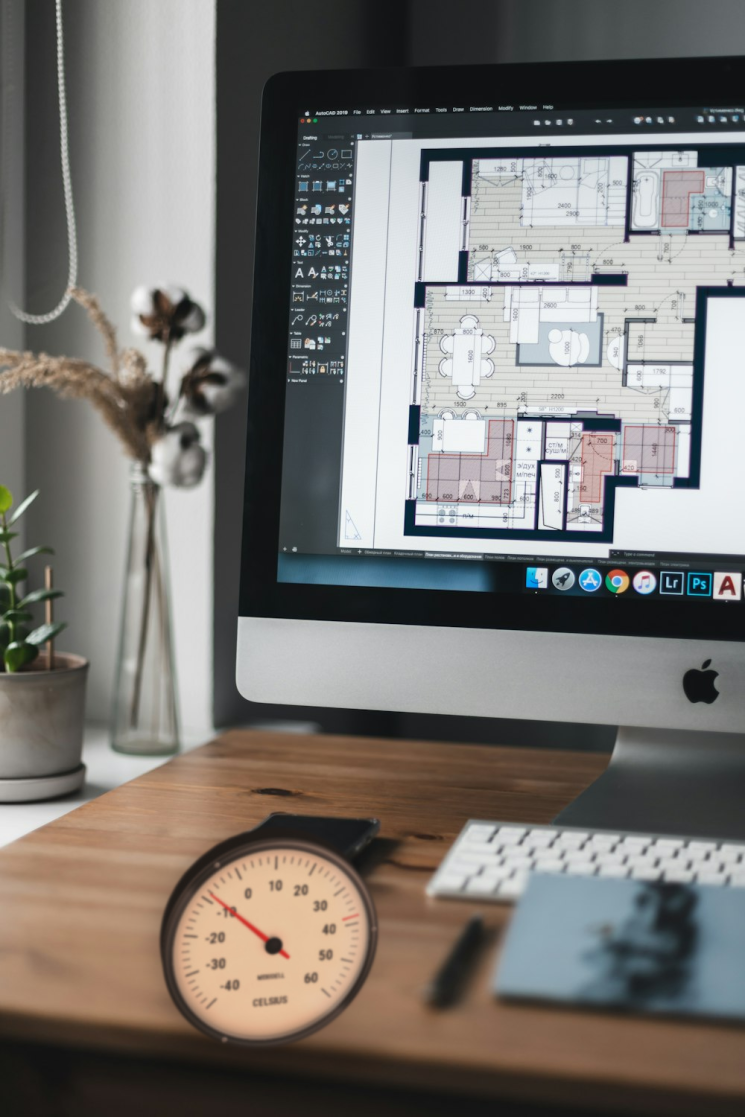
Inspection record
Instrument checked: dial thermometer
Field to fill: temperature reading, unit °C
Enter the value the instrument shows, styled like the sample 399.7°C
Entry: -8°C
